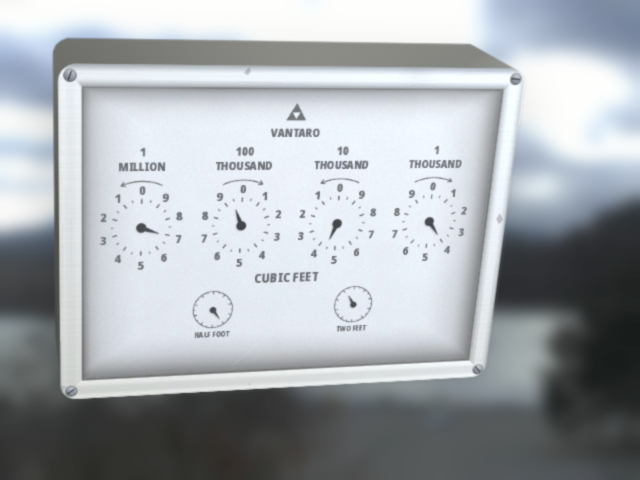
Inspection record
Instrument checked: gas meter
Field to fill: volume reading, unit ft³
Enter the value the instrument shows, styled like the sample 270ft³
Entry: 694400ft³
